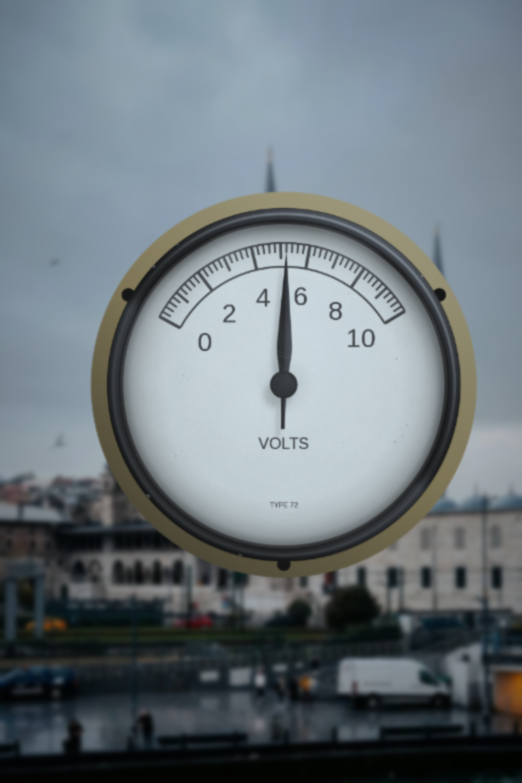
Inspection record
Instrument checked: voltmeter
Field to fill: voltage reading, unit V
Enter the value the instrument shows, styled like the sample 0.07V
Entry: 5.2V
